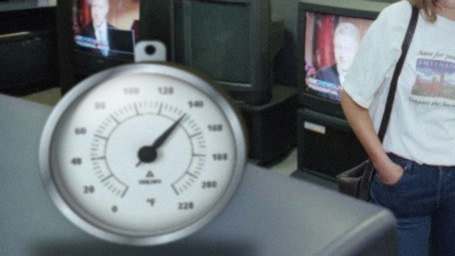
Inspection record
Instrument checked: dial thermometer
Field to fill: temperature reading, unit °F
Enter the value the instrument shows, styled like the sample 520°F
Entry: 140°F
